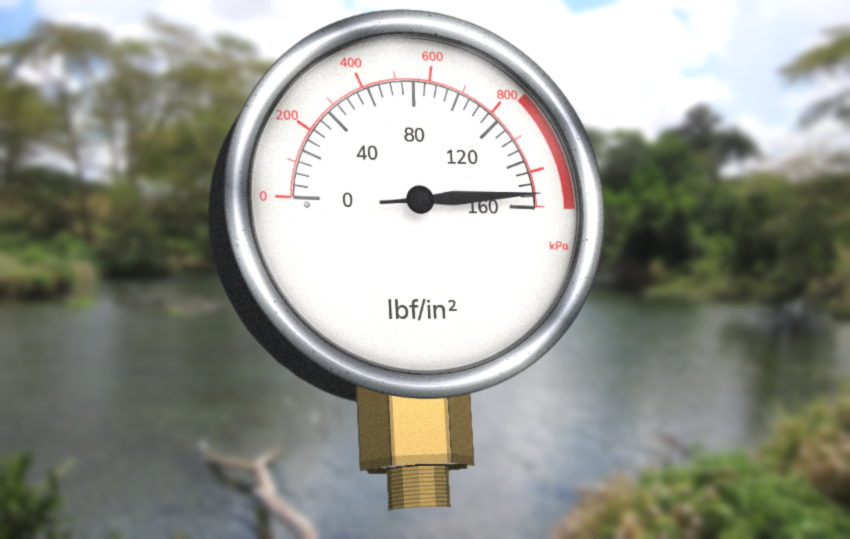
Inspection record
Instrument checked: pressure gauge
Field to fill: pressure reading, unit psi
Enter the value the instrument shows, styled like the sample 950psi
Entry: 155psi
